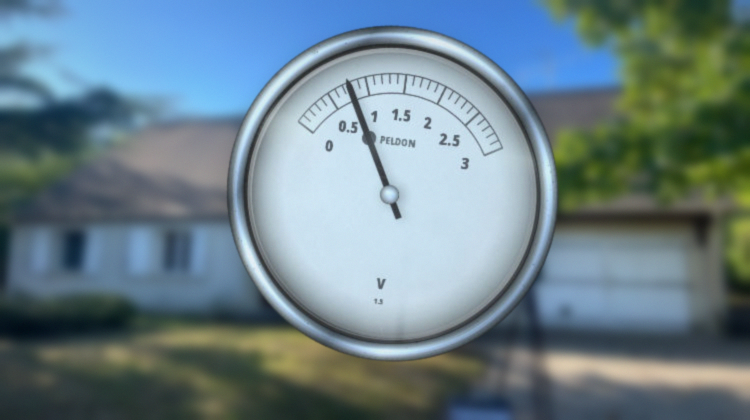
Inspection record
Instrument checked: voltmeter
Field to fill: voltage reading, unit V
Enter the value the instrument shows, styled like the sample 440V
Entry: 0.8V
